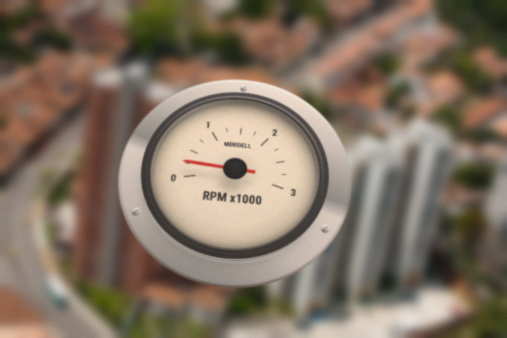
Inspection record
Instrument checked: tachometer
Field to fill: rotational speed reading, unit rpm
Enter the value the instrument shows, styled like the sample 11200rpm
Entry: 250rpm
